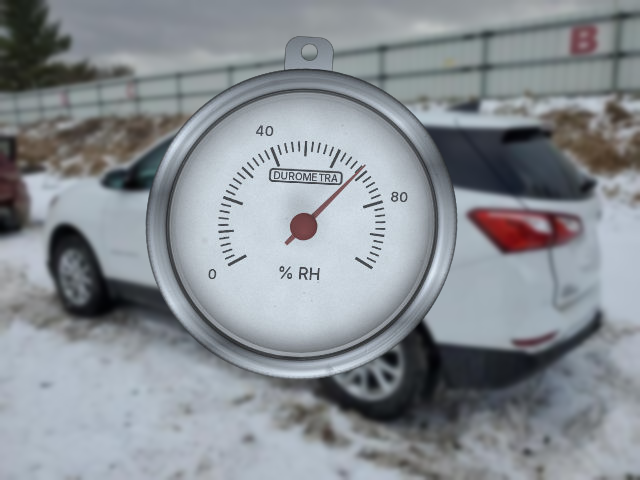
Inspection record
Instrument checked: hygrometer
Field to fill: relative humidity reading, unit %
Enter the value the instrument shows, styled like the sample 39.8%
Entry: 68%
